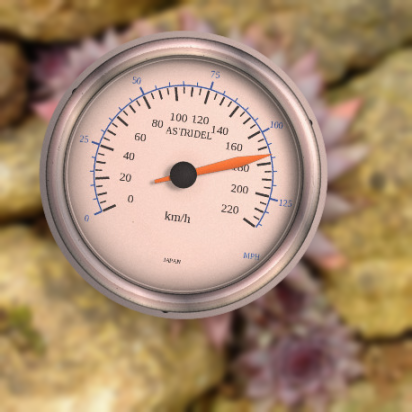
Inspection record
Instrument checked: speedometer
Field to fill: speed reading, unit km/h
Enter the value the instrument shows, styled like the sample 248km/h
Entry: 175km/h
